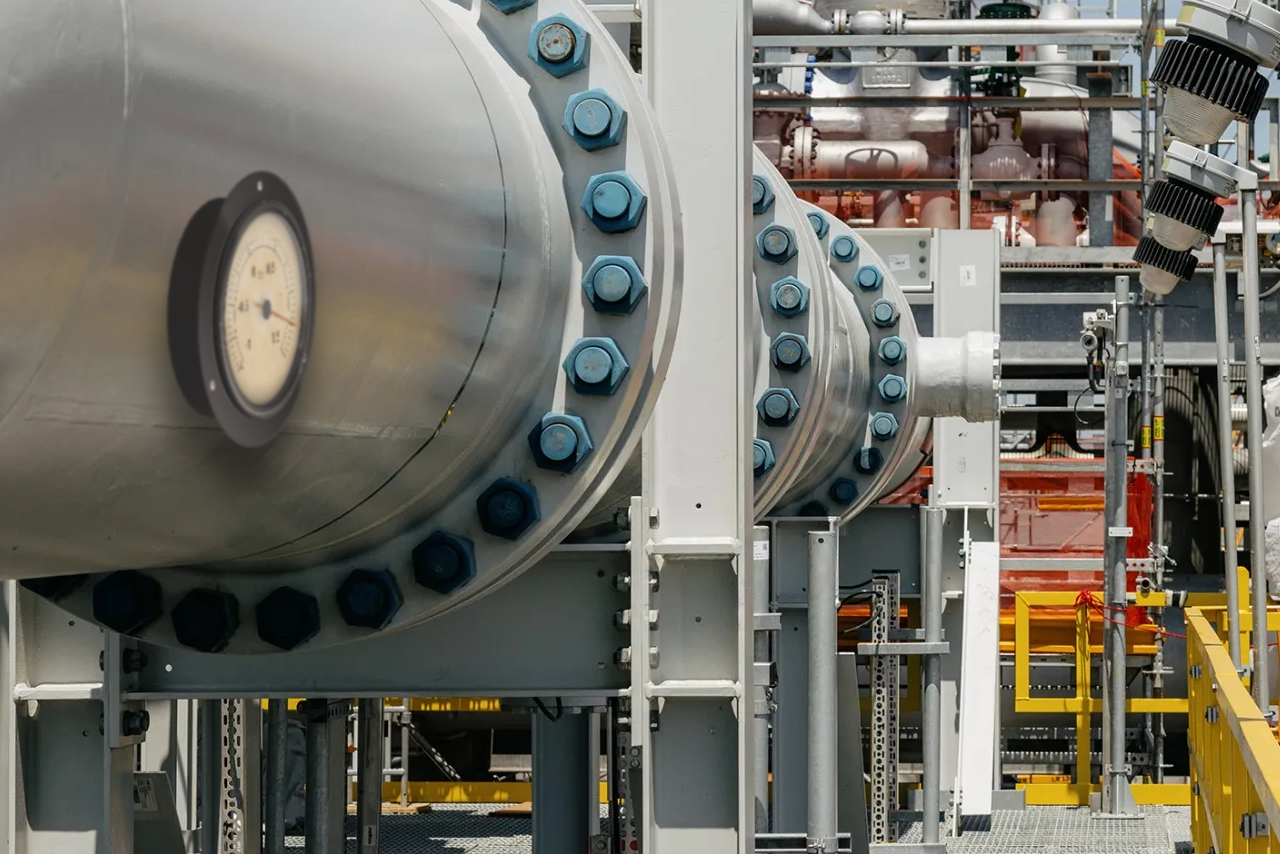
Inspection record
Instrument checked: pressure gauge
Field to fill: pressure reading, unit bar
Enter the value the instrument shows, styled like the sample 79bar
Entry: 1.25bar
